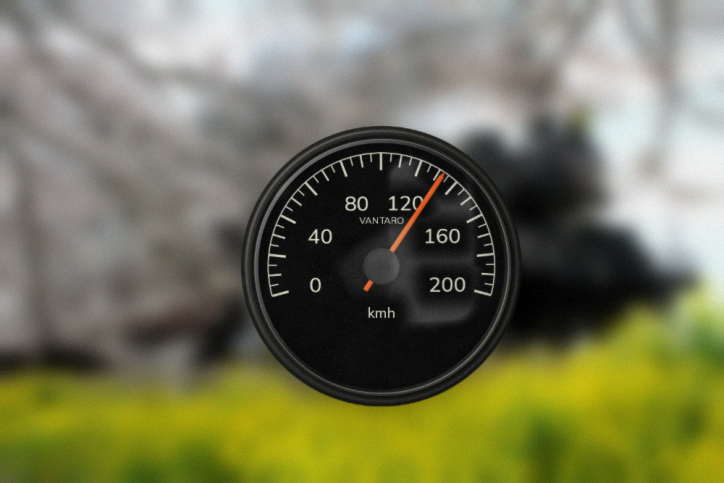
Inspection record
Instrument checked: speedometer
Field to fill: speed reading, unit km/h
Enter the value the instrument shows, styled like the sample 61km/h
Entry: 132.5km/h
